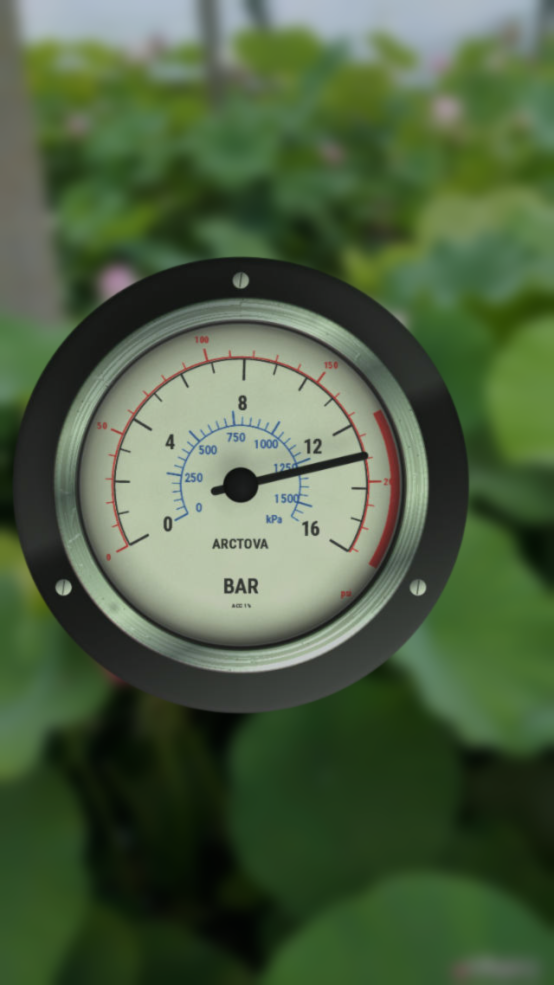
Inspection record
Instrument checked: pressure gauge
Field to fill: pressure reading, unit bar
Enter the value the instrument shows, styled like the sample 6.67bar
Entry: 13bar
